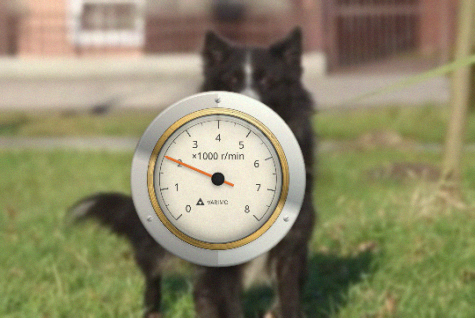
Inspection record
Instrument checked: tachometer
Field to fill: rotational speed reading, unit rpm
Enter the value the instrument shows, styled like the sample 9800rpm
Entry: 2000rpm
